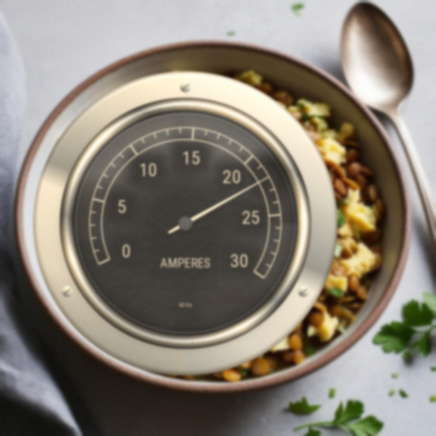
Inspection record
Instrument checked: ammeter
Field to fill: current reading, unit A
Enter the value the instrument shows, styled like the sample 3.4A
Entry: 22A
